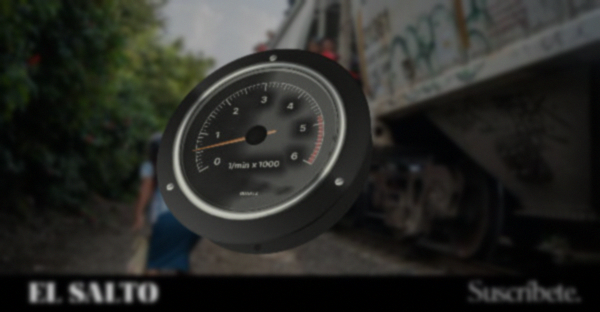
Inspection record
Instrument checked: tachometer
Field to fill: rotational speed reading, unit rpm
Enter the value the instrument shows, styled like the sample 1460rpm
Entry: 500rpm
